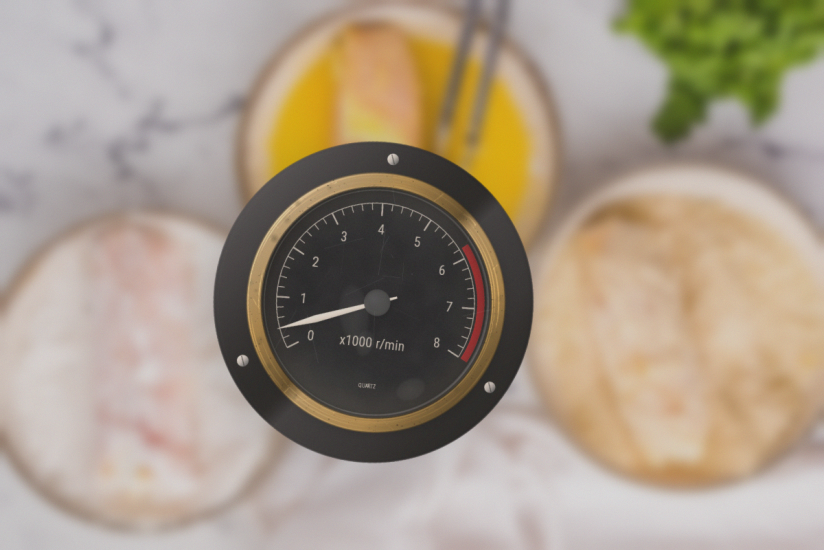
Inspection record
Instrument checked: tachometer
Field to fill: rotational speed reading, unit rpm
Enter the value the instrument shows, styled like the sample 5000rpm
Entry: 400rpm
